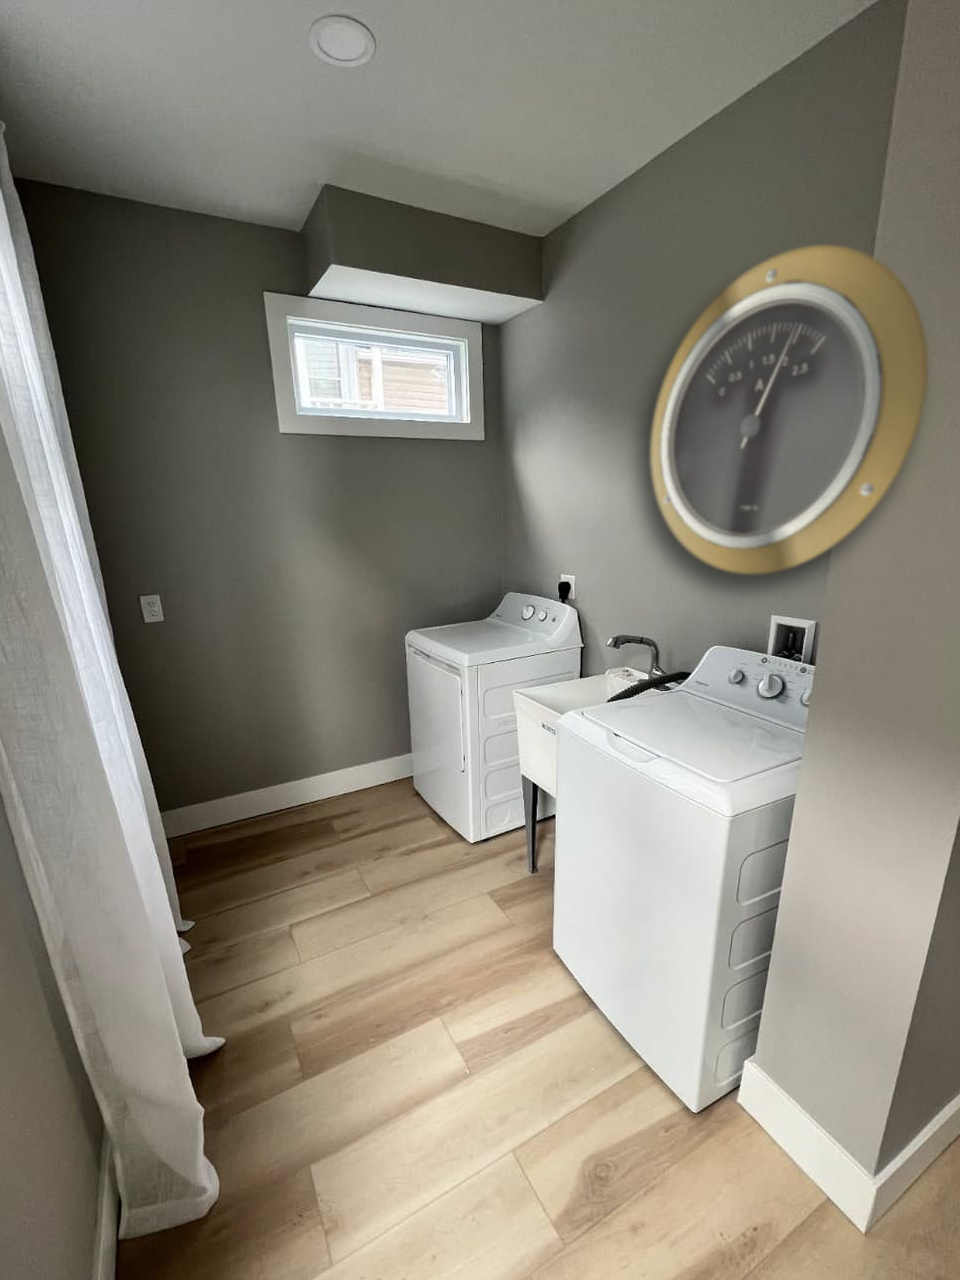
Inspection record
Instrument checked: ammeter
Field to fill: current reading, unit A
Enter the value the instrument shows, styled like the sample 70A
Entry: 2A
